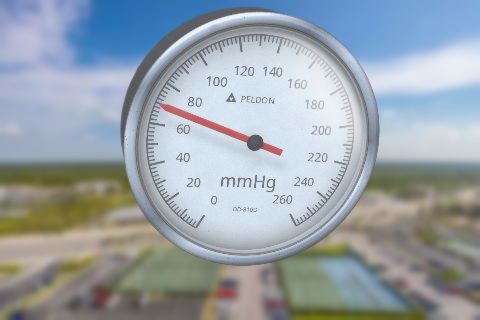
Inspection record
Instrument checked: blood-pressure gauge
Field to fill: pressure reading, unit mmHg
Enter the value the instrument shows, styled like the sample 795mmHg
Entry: 70mmHg
